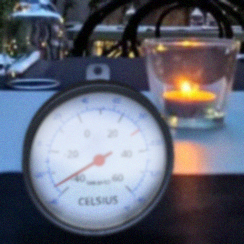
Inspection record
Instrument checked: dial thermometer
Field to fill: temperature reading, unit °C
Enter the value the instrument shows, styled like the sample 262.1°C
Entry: -35°C
